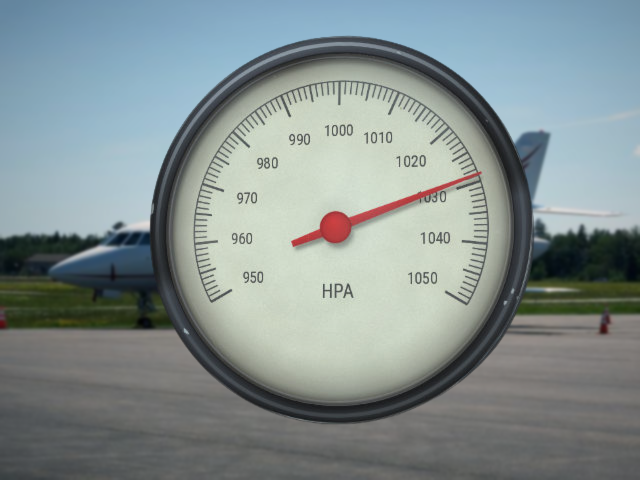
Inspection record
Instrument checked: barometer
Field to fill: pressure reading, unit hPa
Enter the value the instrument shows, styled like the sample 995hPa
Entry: 1029hPa
